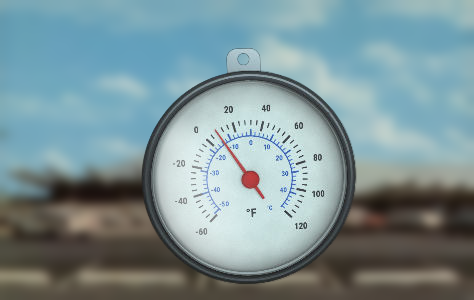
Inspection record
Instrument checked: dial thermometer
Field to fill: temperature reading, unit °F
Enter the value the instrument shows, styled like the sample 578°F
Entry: 8°F
